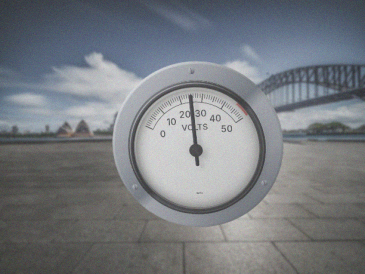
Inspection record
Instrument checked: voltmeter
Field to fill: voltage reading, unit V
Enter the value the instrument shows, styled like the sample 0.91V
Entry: 25V
